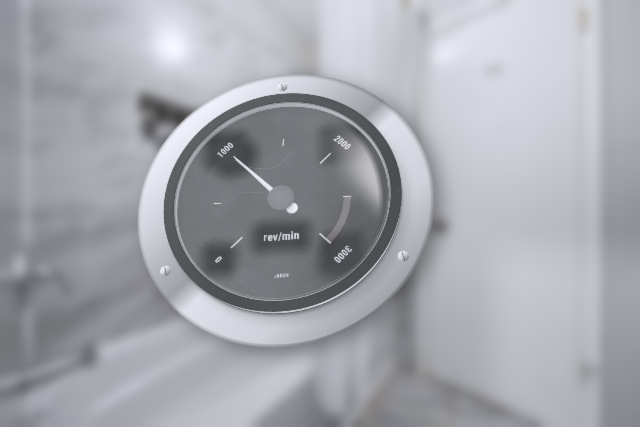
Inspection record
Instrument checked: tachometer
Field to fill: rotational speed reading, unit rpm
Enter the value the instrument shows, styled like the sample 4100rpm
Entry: 1000rpm
